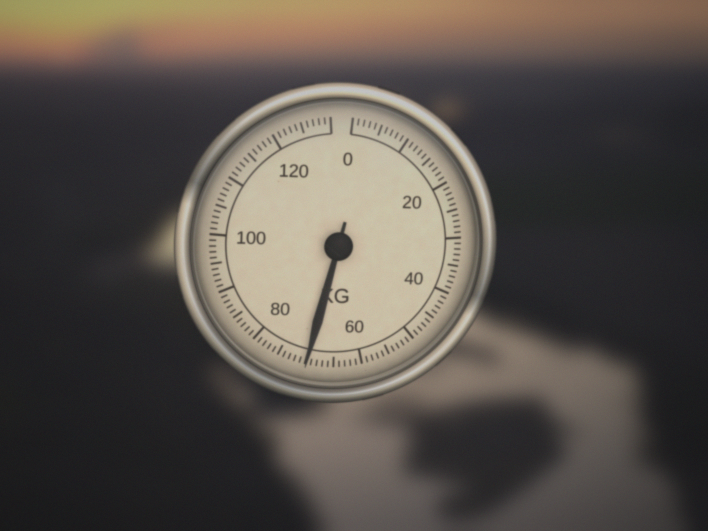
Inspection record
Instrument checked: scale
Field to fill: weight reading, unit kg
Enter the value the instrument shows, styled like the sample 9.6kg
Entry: 70kg
